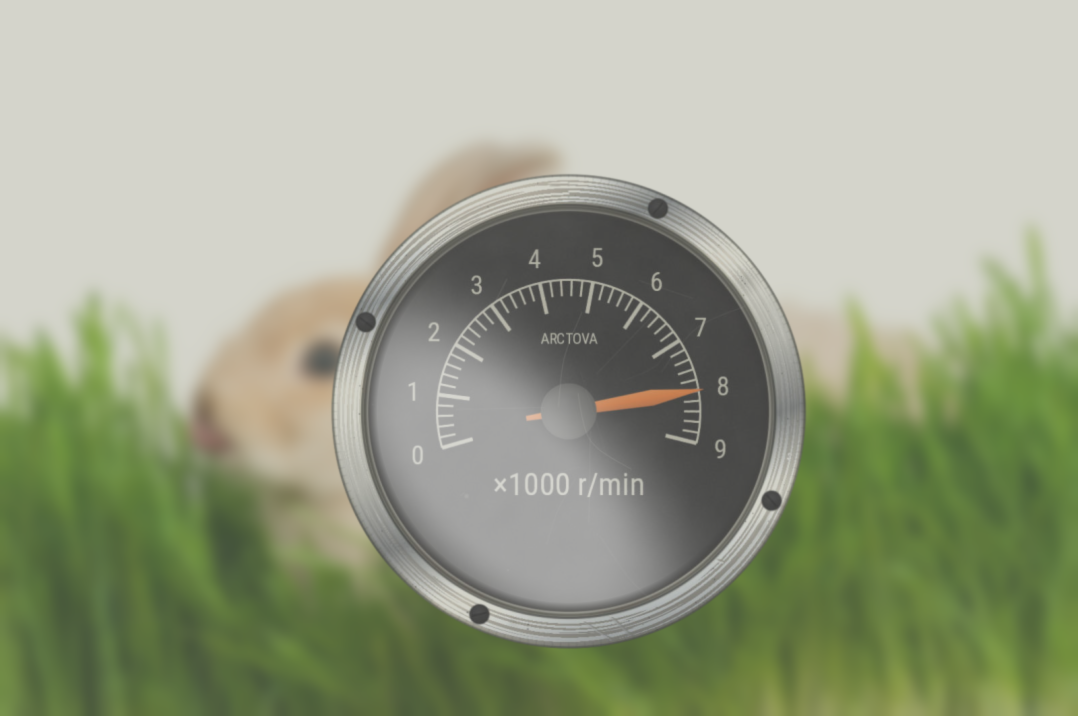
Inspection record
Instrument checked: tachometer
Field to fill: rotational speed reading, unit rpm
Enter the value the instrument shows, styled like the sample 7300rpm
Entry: 8000rpm
